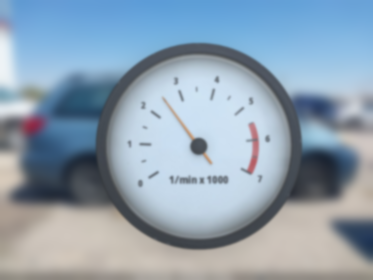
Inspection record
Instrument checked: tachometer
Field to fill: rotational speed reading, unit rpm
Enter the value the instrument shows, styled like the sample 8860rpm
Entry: 2500rpm
